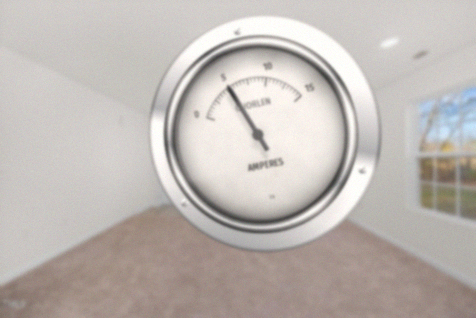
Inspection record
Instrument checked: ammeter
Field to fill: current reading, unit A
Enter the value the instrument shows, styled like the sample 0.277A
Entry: 5A
